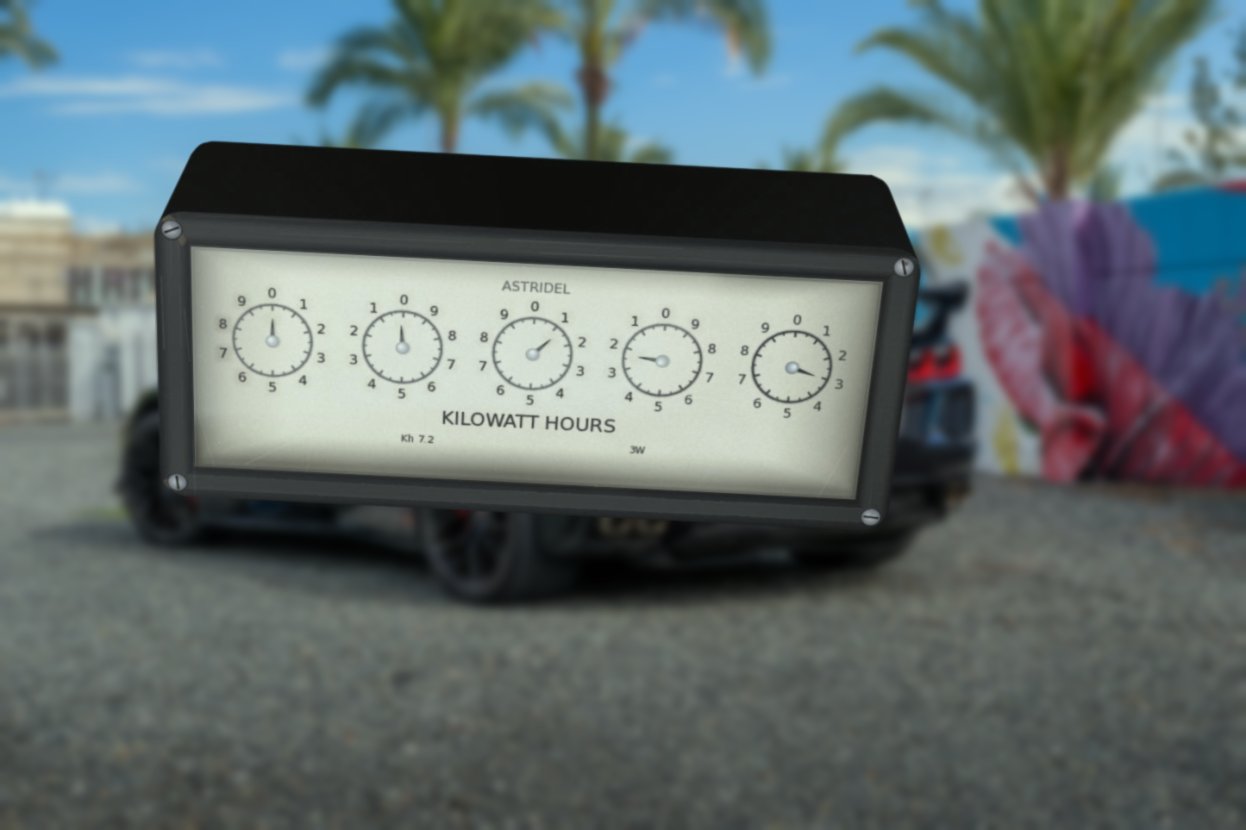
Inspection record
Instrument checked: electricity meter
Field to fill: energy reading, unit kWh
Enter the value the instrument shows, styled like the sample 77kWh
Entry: 123kWh
